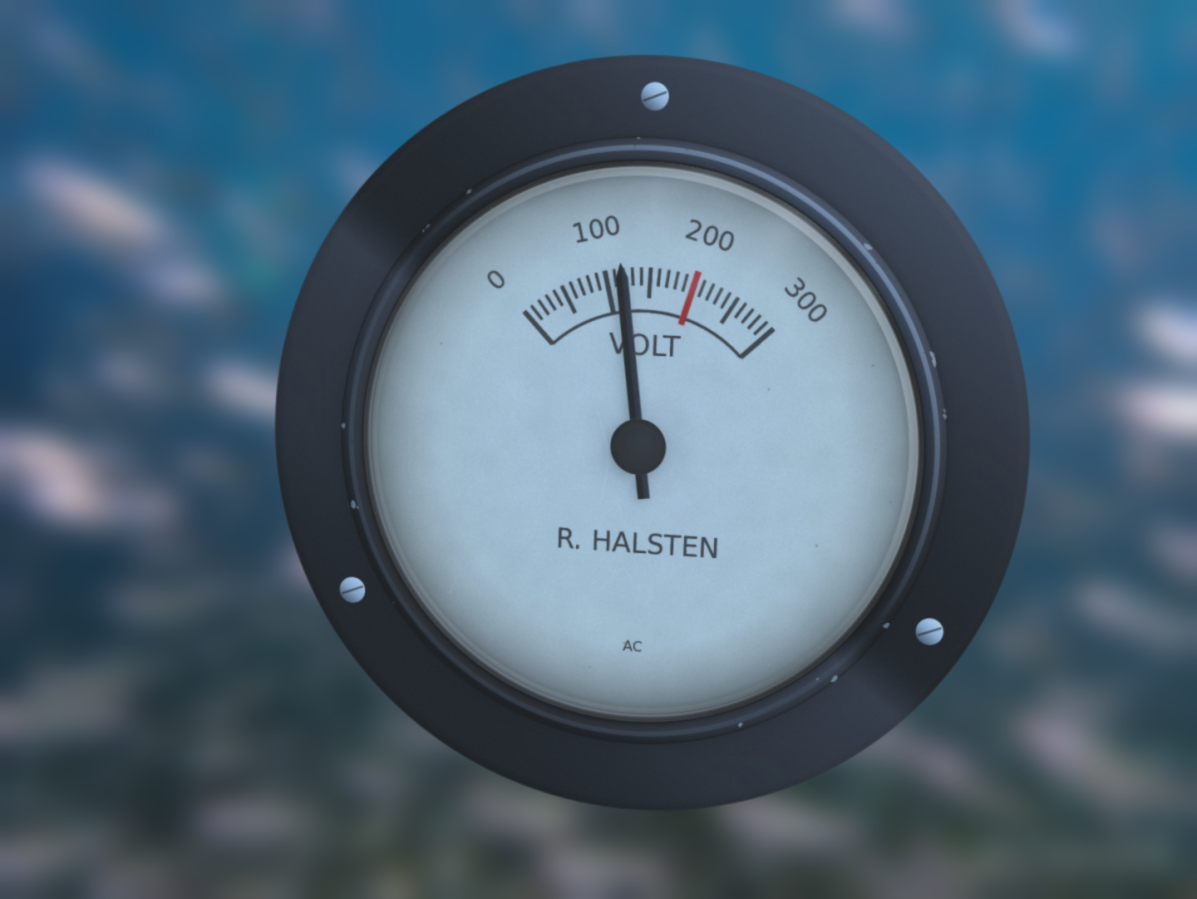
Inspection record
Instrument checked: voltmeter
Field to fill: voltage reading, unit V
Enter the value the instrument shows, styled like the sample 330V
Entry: 120V
